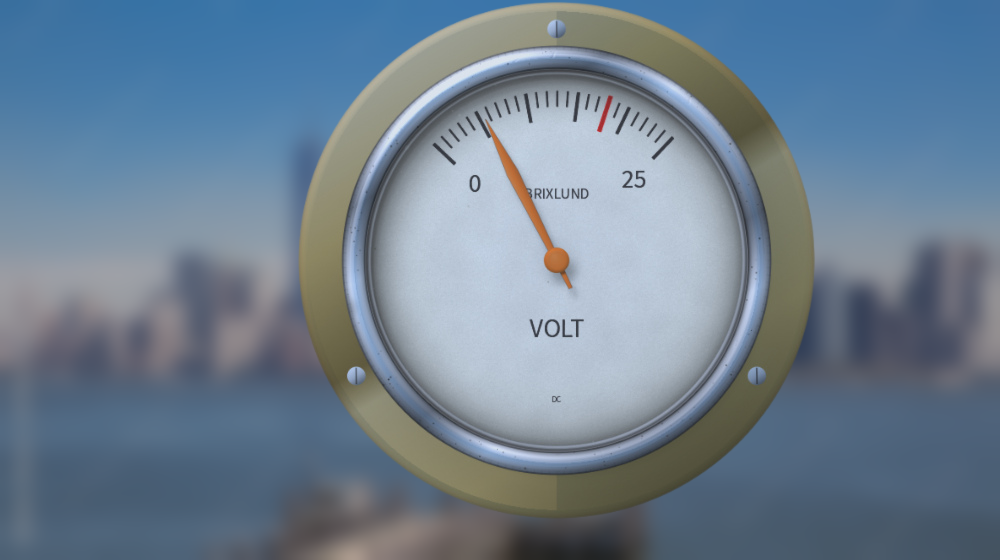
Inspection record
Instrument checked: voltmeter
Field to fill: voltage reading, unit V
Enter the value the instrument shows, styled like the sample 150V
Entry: 5.5V
